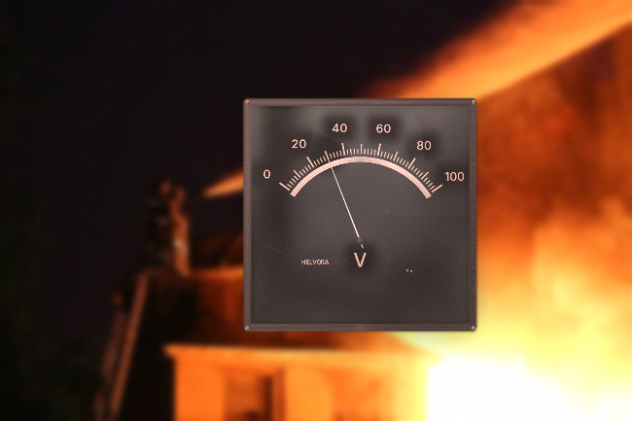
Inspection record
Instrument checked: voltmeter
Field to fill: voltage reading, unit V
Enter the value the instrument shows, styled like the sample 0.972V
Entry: 30V
